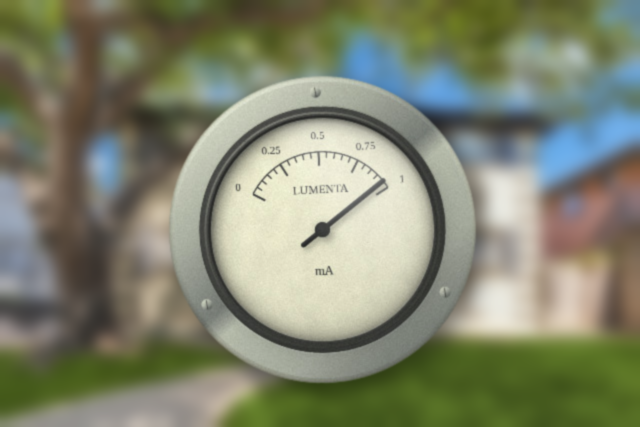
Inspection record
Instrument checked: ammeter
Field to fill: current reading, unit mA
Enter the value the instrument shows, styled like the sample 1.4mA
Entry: 0.95mA
